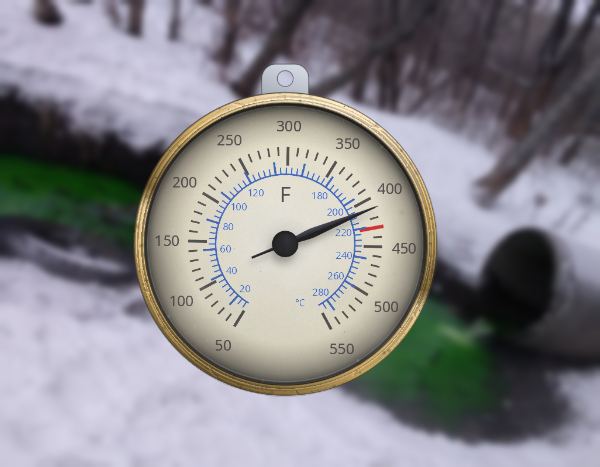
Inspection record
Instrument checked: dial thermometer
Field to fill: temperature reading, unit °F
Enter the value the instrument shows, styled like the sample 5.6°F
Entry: 410°F
